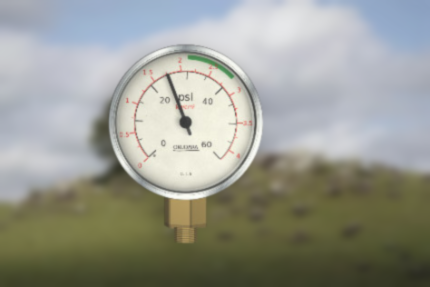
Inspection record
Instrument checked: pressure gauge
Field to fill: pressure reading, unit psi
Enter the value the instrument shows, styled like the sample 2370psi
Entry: 25psi
